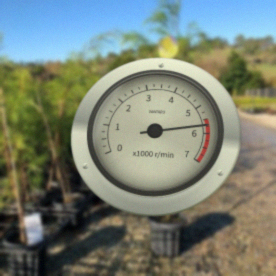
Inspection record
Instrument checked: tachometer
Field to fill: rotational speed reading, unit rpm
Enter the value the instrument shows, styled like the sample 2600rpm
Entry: 5750rpm
